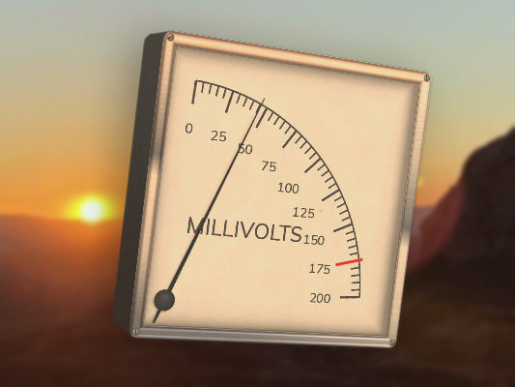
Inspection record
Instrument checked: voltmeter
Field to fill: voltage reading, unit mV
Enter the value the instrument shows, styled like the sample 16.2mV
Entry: 45mV
